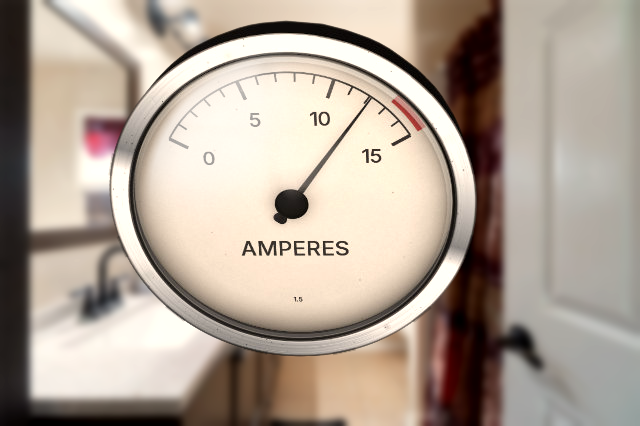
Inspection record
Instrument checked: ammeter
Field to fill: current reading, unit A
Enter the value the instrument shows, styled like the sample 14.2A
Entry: 12A
